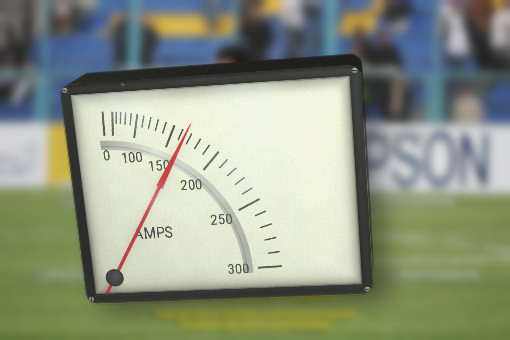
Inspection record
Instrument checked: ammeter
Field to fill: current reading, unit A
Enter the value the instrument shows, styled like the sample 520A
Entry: 165A
